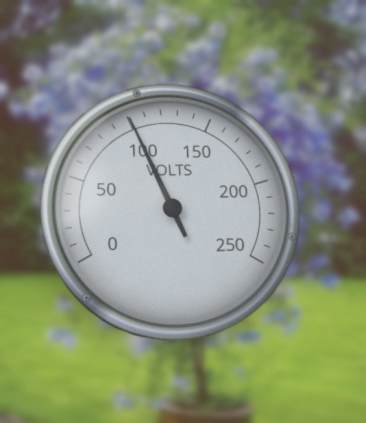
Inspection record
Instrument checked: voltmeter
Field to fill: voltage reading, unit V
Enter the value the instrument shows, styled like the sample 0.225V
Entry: 100V
